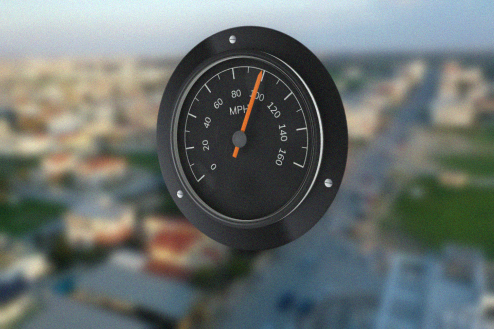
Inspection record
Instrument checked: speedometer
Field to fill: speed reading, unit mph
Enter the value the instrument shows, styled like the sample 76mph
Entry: 100mph
